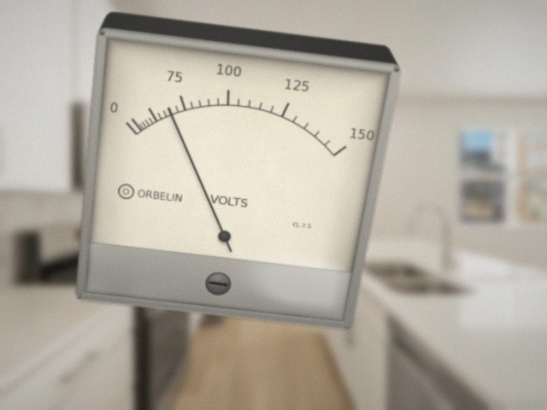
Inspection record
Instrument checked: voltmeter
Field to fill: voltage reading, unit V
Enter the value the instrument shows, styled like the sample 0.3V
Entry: 65V
